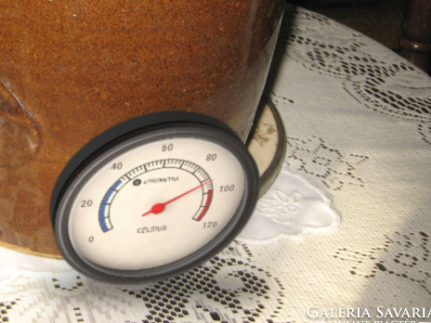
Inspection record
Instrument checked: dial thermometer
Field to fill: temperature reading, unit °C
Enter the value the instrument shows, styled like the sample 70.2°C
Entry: 90°C
